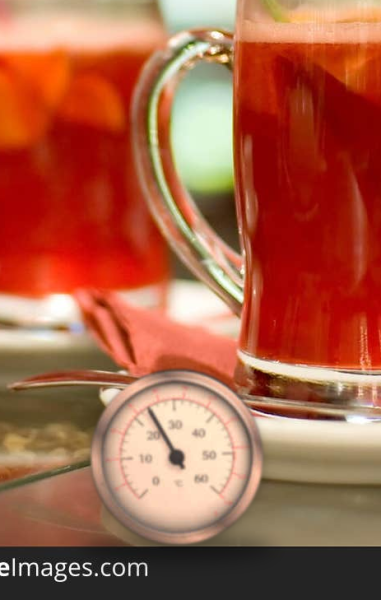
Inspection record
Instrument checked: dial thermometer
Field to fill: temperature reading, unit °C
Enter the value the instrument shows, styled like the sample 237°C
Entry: 24°C
